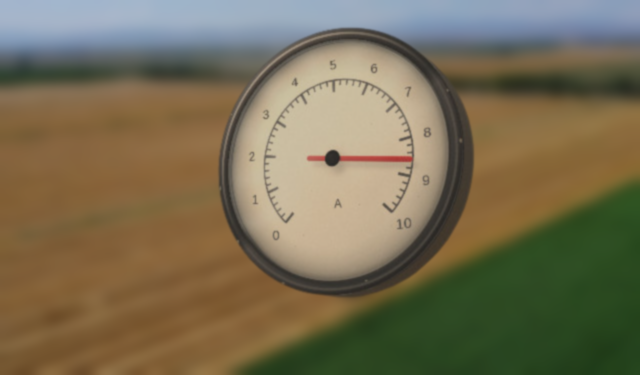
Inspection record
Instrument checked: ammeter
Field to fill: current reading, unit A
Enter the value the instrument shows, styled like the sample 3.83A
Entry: 8.6A
